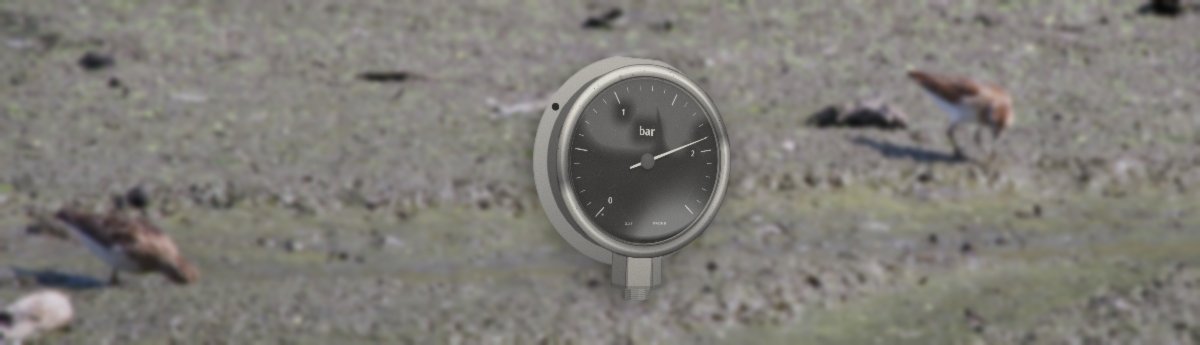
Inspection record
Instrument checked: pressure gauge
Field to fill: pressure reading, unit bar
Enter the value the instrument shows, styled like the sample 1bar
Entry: 1.9bar
